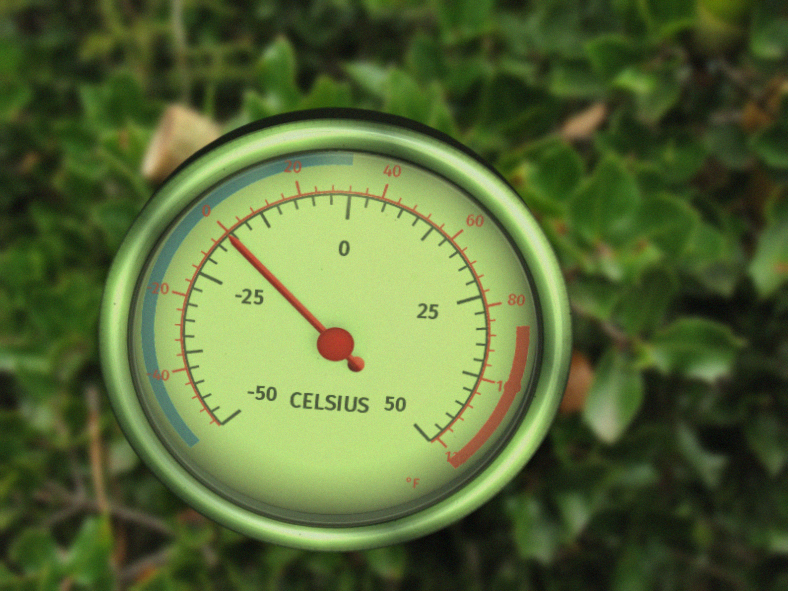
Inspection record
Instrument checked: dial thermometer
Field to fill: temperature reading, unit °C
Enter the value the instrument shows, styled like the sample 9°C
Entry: -17.5°C
